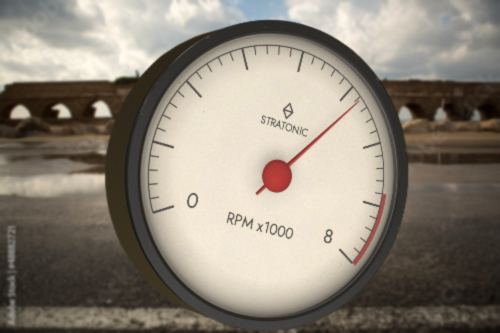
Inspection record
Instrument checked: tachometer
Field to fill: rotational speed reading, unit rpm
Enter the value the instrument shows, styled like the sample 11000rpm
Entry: 5200rpm
